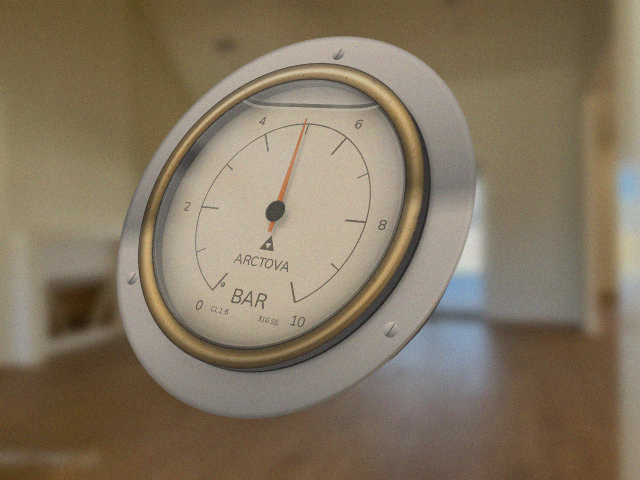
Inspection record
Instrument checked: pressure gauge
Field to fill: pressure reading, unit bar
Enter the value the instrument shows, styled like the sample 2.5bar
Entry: 5bar
